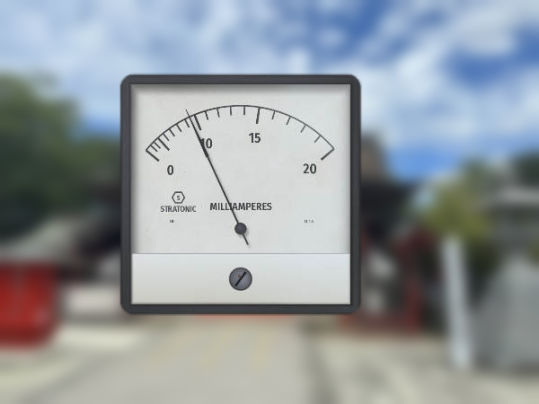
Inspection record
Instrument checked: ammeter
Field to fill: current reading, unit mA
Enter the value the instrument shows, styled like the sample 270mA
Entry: 9.5mA
